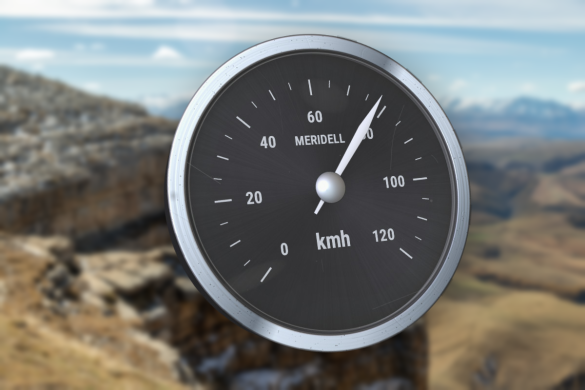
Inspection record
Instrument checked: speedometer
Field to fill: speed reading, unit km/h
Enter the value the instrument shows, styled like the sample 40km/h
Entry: 77.5km/h
